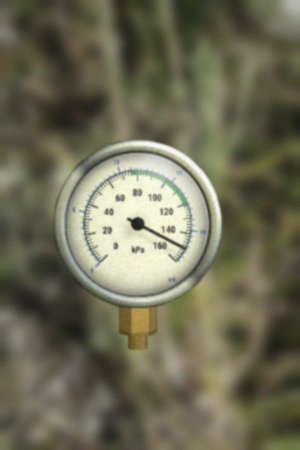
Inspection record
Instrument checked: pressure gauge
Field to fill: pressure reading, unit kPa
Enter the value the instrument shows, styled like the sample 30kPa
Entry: 150kPa
